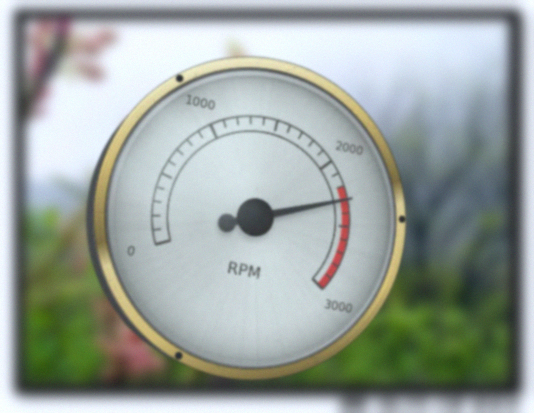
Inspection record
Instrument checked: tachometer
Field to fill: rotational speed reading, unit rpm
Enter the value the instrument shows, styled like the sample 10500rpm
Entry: 2300rpm
